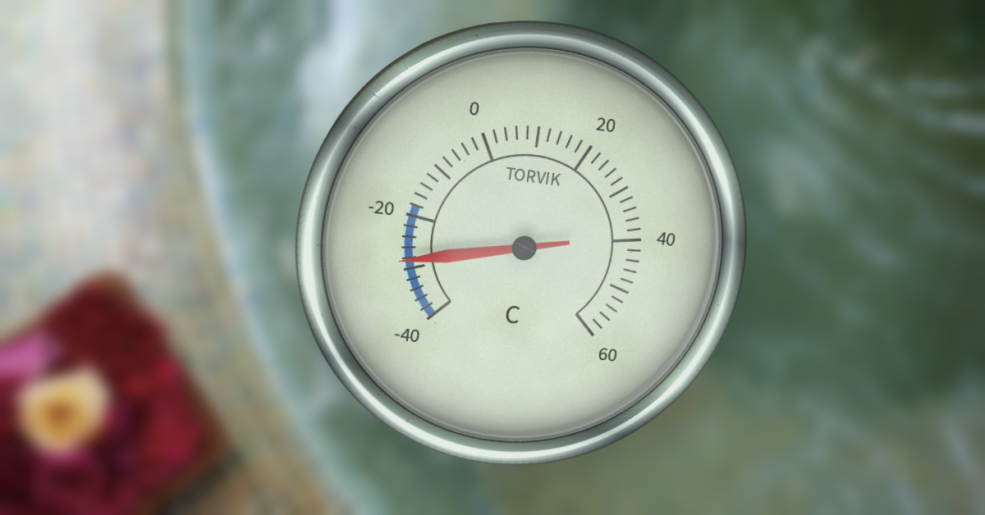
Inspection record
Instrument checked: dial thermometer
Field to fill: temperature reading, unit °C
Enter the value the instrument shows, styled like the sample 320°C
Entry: -28°C
